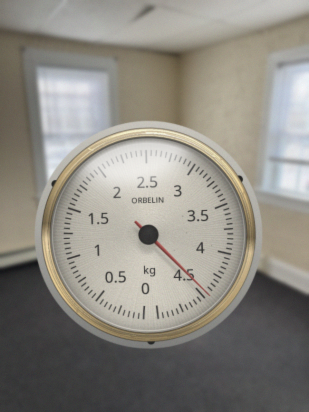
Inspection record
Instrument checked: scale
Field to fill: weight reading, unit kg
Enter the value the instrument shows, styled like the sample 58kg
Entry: 4.45kg
